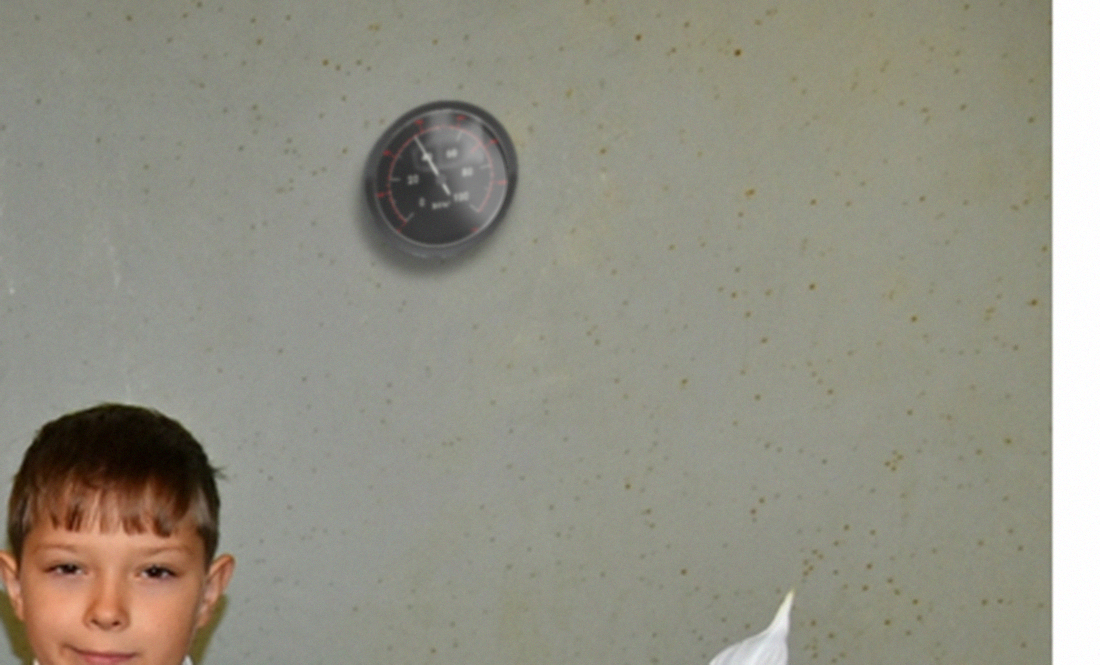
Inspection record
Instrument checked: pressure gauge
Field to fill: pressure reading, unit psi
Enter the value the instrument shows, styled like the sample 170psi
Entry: 40psi
